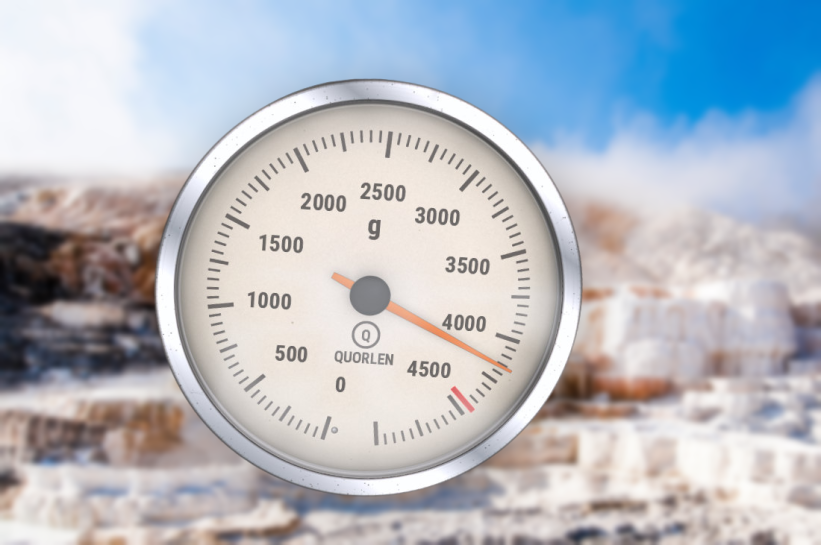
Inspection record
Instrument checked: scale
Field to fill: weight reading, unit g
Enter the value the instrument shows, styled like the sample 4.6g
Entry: 4150g
